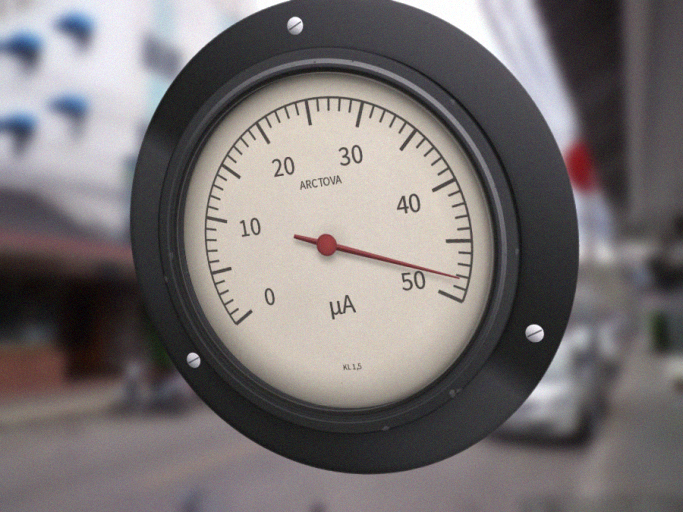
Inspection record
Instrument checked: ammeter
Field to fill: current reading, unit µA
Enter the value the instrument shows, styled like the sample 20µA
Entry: 48µA
